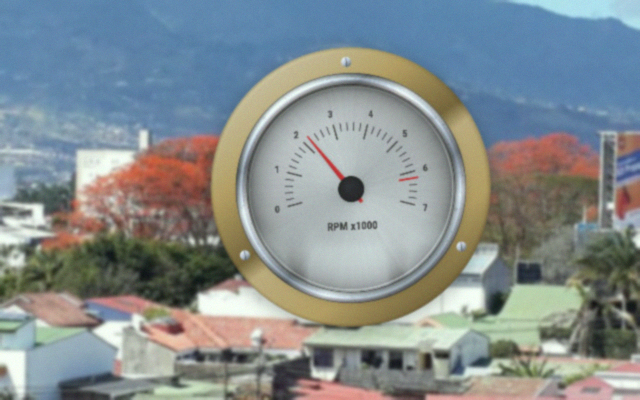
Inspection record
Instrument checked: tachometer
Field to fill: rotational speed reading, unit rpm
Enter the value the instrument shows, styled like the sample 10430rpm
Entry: 2200rpm
